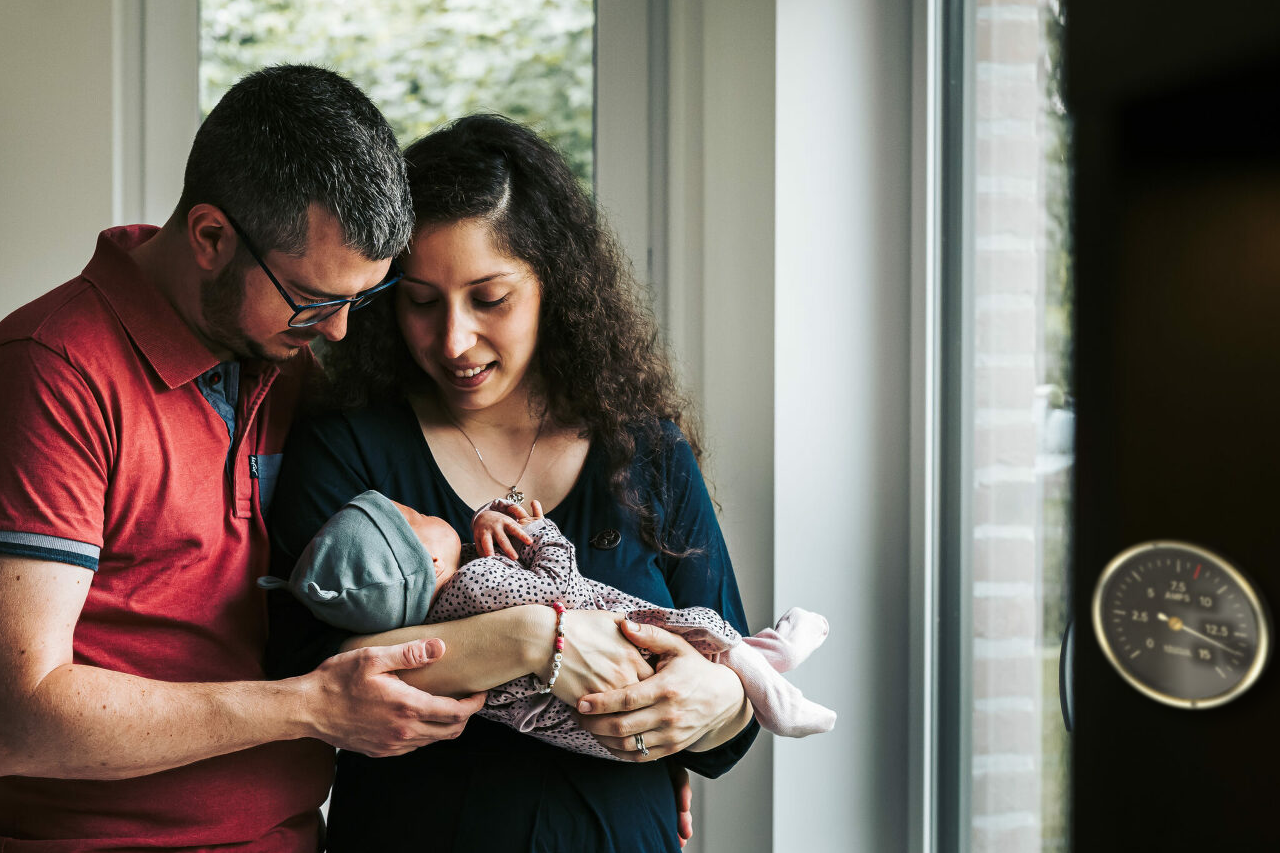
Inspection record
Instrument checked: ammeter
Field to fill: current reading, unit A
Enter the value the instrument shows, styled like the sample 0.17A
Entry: 13.5A
